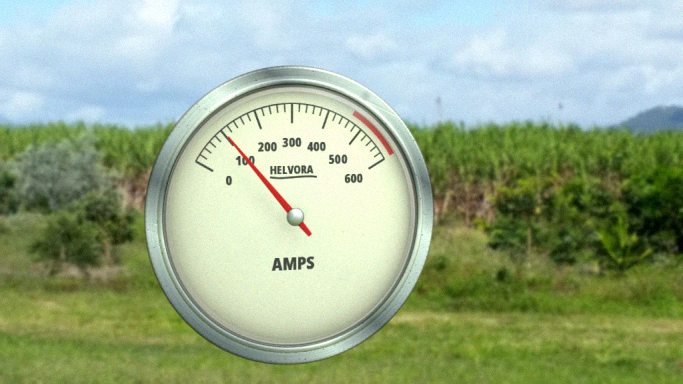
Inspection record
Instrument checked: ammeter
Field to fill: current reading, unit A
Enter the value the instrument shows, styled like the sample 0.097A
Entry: 100A
